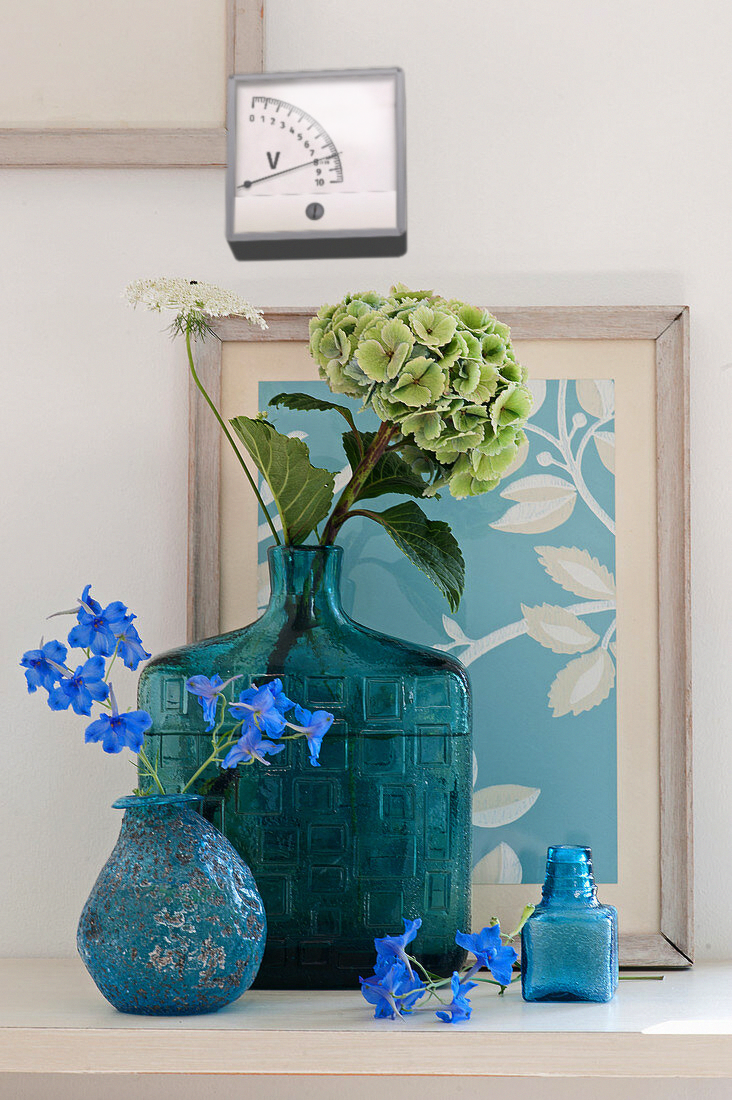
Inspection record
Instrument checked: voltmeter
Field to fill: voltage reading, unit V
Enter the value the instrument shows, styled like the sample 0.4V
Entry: 8V
